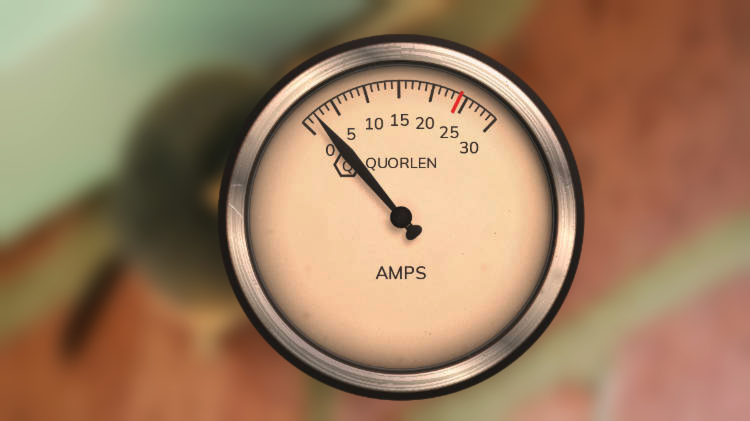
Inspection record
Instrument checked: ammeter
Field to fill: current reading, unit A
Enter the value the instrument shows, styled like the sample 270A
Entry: 2A
